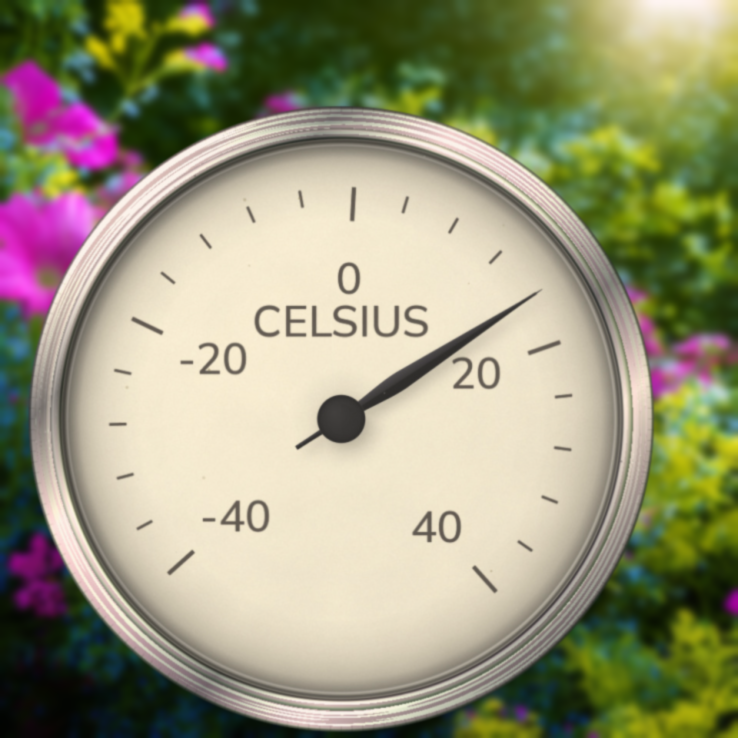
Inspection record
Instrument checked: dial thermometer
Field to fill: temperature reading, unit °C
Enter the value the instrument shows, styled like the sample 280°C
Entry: 16°C
